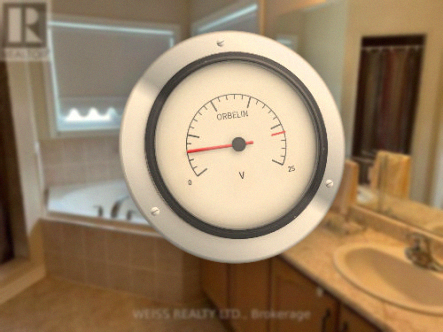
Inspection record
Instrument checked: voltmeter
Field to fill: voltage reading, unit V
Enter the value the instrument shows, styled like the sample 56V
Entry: 3V
